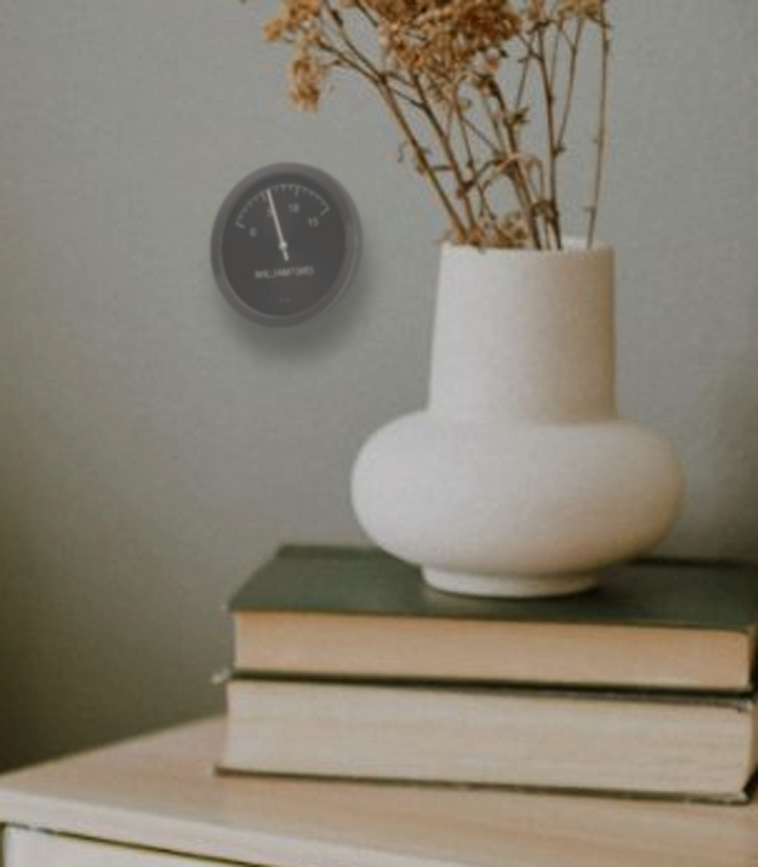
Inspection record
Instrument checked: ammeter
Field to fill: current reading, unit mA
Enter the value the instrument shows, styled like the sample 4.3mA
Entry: 6mA
